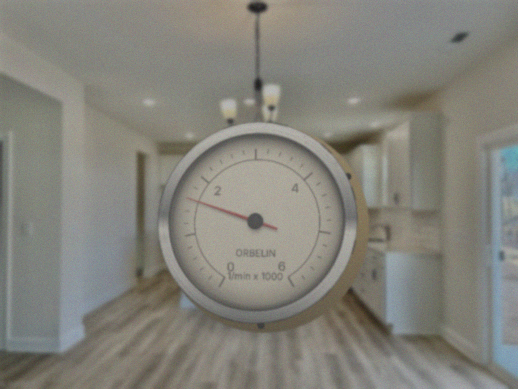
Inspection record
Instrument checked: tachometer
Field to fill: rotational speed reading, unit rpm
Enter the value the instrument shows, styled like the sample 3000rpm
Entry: 1600rpm
